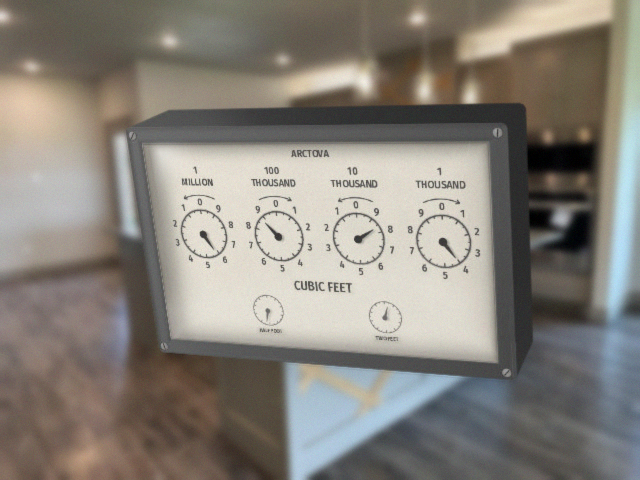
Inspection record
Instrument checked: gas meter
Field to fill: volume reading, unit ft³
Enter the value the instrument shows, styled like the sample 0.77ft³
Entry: 588400ft³
